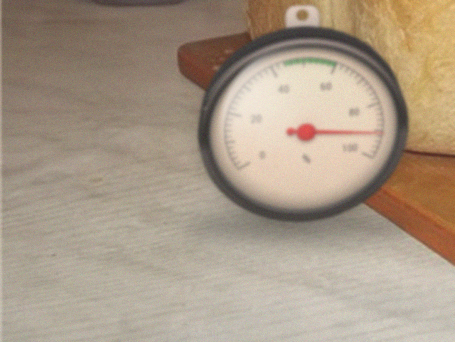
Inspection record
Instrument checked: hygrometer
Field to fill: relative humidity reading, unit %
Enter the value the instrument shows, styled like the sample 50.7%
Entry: 90%
